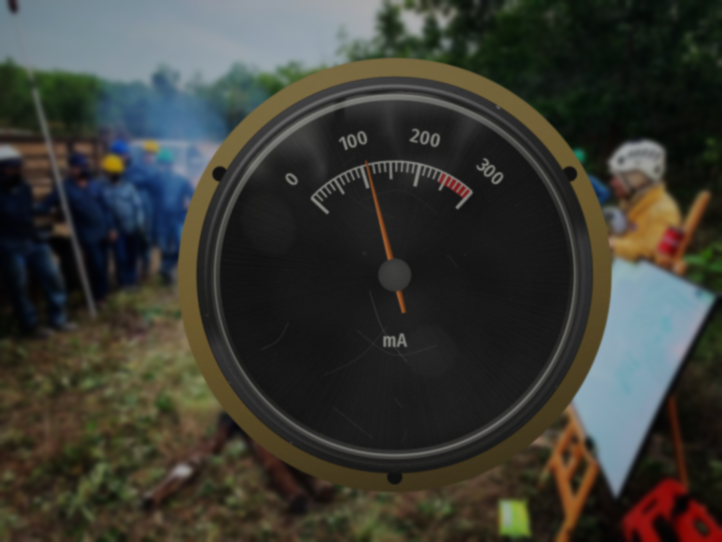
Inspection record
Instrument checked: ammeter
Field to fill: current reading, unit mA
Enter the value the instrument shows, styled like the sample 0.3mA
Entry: 110mA
